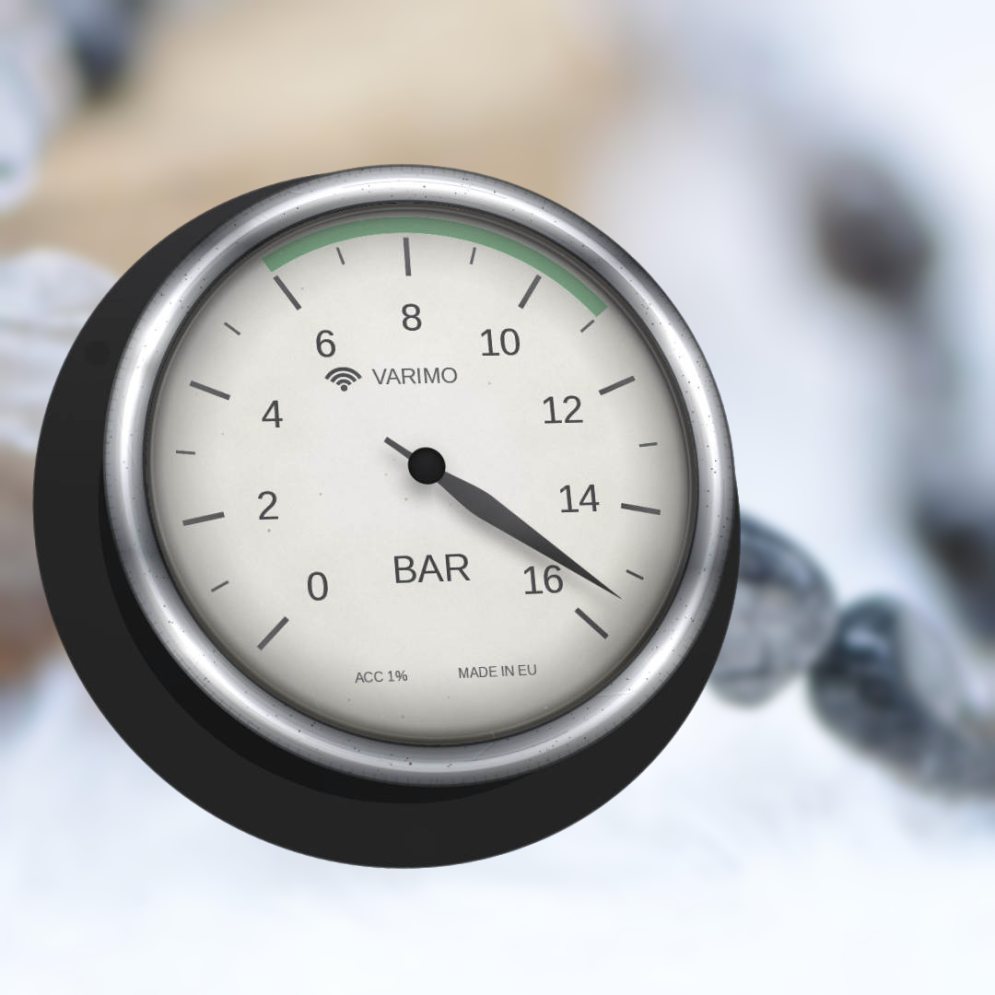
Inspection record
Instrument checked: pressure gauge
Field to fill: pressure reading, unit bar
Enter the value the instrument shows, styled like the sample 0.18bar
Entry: 15.5bar
